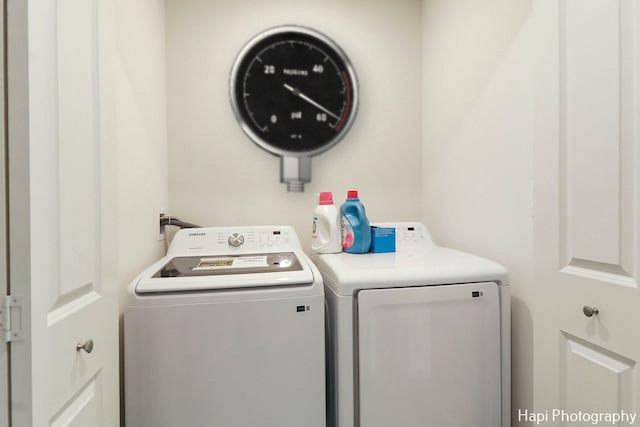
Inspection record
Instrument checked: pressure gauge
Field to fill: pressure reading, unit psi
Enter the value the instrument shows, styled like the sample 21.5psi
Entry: 57.5psi
